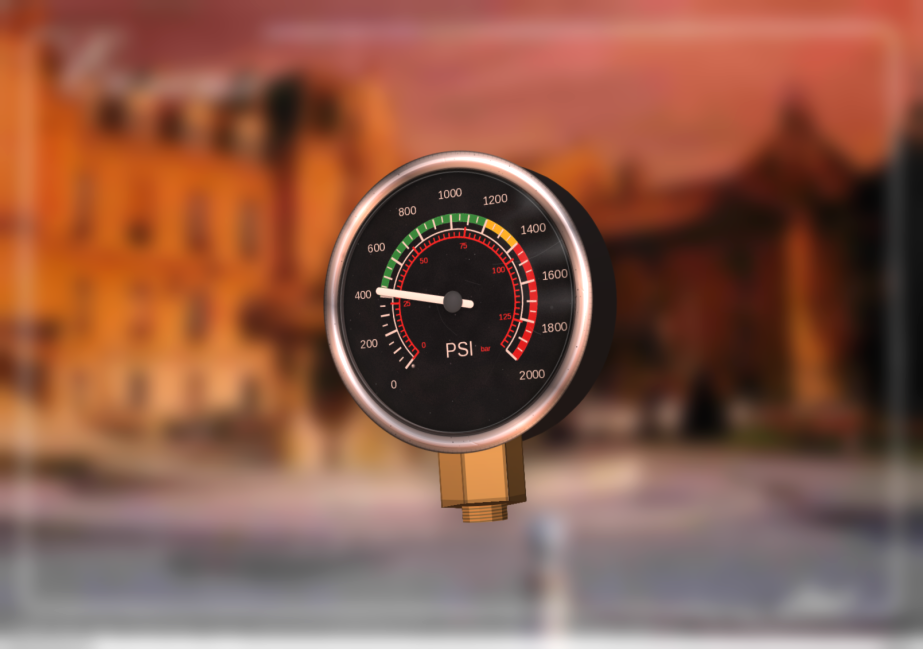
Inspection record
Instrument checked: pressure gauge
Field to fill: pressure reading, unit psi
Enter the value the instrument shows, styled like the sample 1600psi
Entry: 425psi
